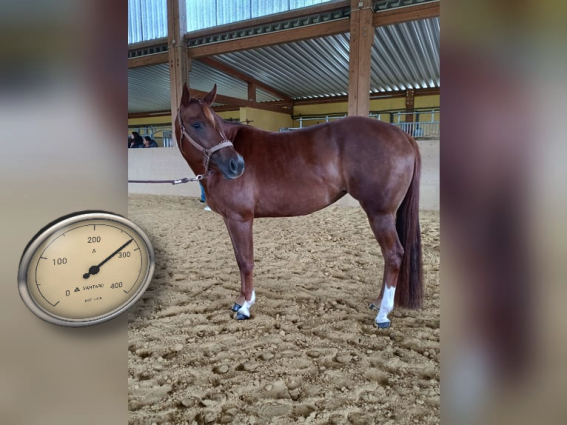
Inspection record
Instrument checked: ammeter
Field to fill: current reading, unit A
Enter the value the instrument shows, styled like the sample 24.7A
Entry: 275A
